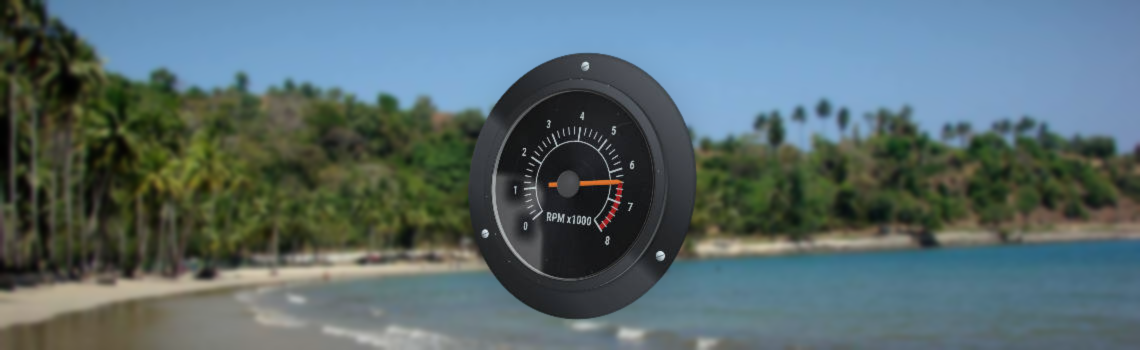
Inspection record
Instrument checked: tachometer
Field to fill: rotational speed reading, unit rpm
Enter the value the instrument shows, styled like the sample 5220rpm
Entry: 6400rpm
